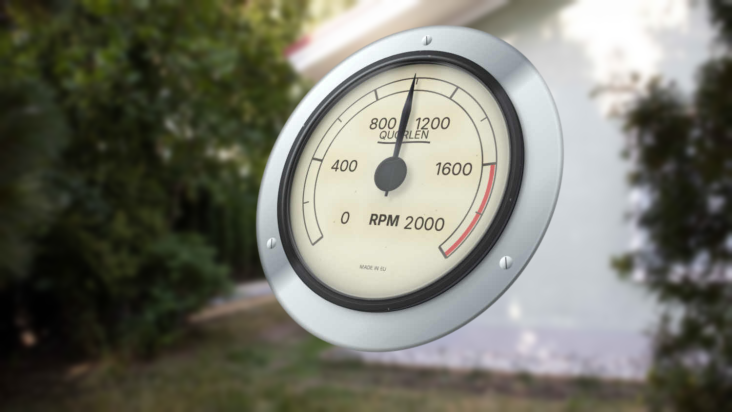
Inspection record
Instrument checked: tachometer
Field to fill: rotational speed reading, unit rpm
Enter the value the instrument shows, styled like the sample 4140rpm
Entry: 1000rpm
